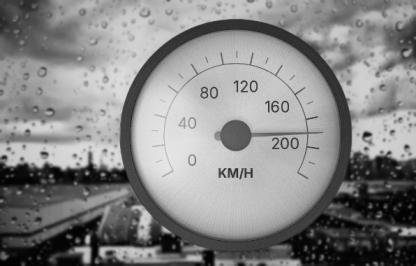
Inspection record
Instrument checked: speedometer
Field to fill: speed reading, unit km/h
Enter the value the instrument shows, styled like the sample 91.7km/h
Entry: 190km/h
